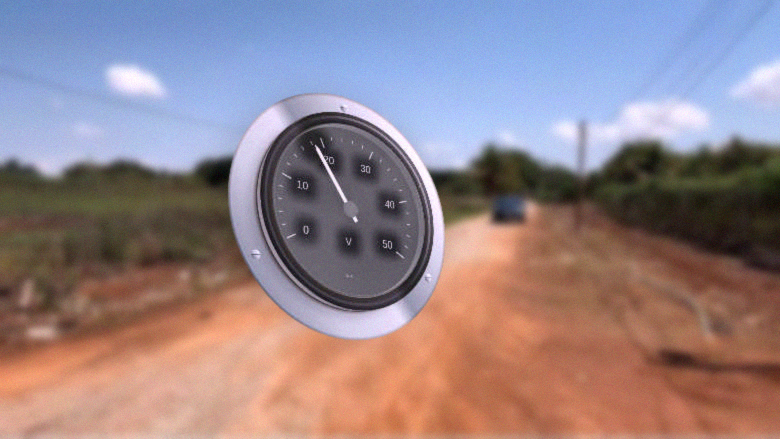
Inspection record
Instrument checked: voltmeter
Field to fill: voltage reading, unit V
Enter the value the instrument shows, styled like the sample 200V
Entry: 18V
